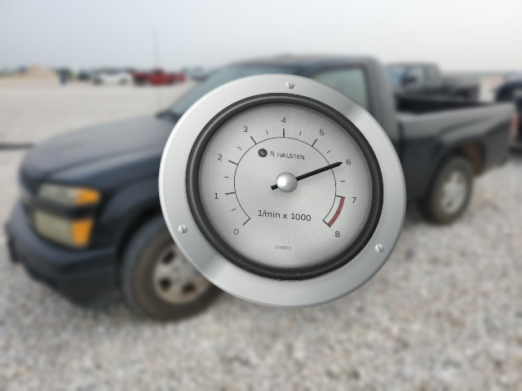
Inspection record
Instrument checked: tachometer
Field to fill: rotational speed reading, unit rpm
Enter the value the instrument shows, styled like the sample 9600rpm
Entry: 6000rpm
